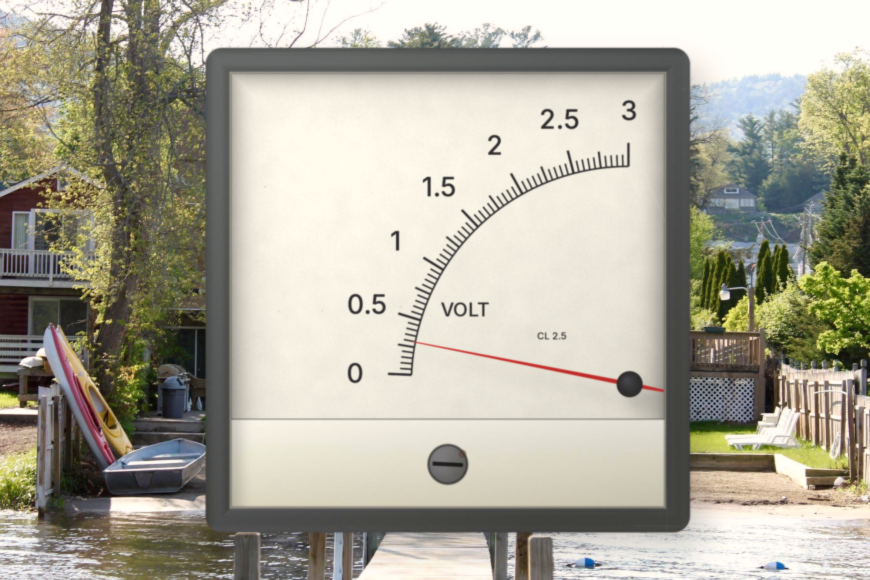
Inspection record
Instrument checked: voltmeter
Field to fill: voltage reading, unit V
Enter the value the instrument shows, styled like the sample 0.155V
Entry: 0.3V
